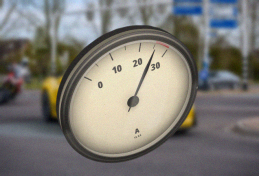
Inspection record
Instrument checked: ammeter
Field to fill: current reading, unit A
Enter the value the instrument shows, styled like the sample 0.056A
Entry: 25A
